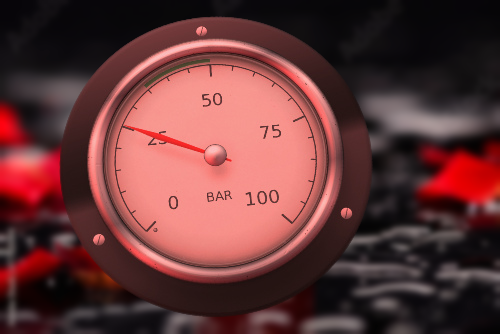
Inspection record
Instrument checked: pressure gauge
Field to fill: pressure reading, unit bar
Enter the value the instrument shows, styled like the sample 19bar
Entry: 25bar
